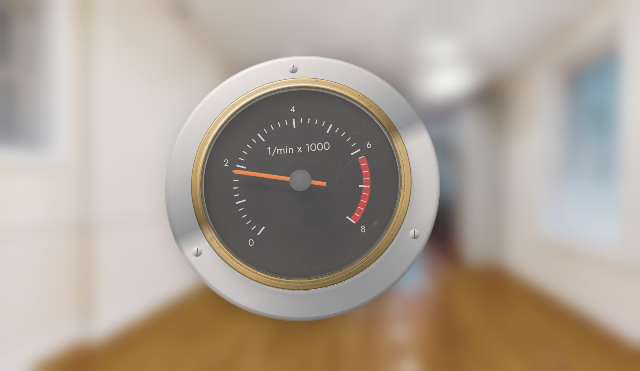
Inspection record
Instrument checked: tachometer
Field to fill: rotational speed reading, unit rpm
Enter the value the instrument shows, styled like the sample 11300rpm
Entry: 1800rpm
